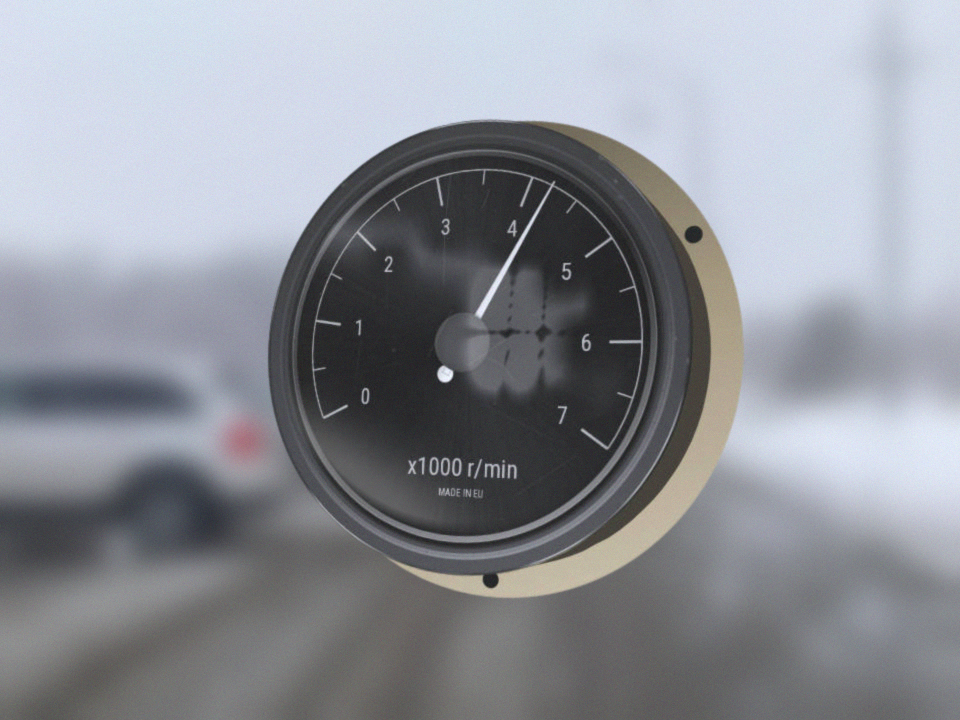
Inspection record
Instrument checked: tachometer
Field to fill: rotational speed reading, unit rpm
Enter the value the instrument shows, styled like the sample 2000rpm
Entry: 4250rpm
